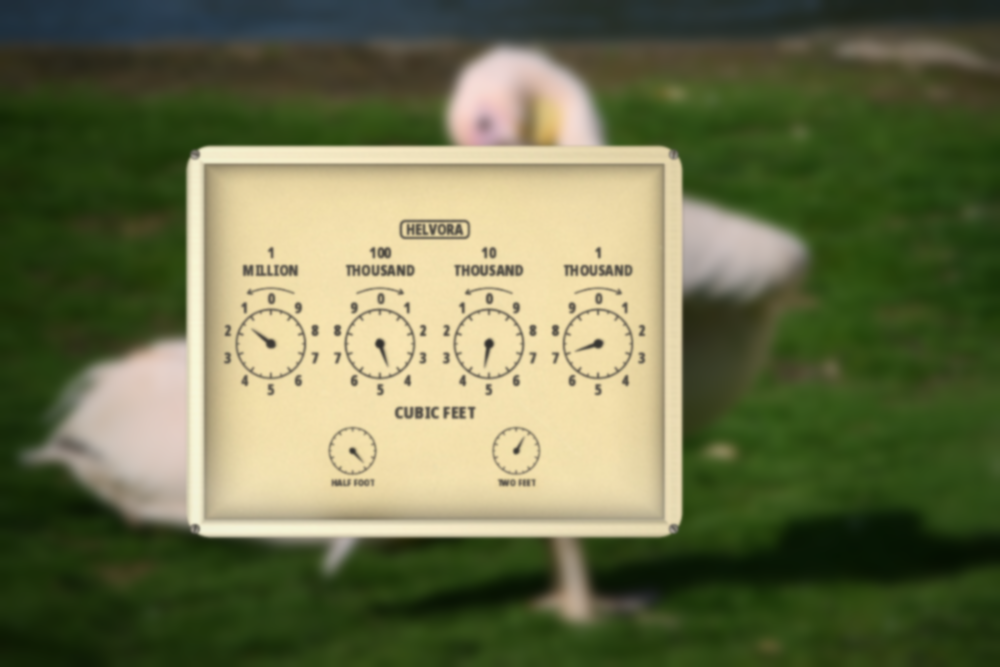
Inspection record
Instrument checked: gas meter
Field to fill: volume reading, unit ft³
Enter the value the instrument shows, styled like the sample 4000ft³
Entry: 144700ft³
